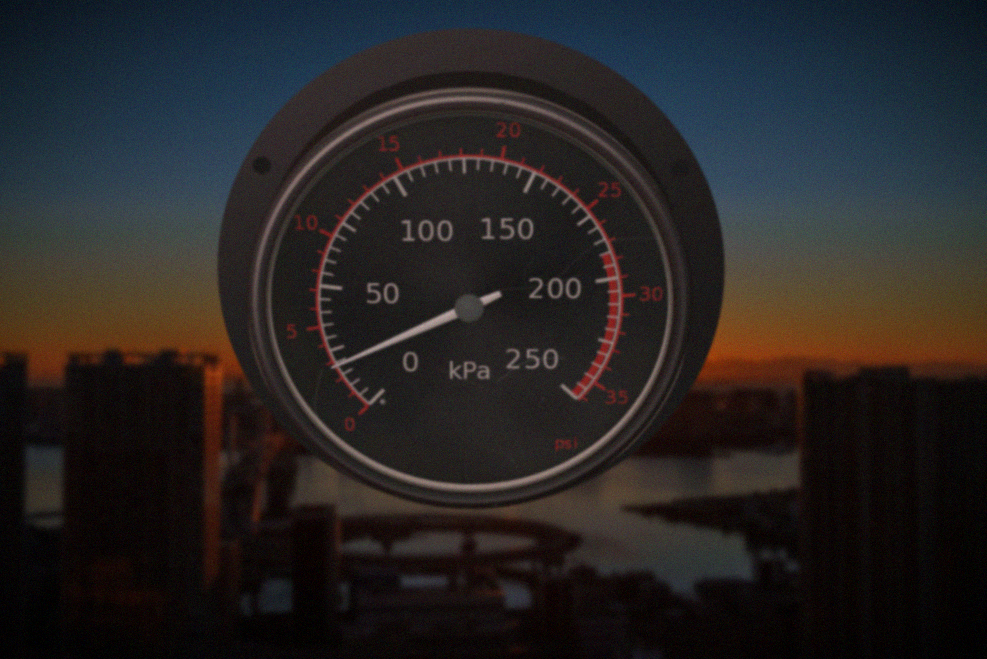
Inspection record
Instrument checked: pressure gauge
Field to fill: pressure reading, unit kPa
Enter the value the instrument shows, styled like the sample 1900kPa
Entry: 20kPa
